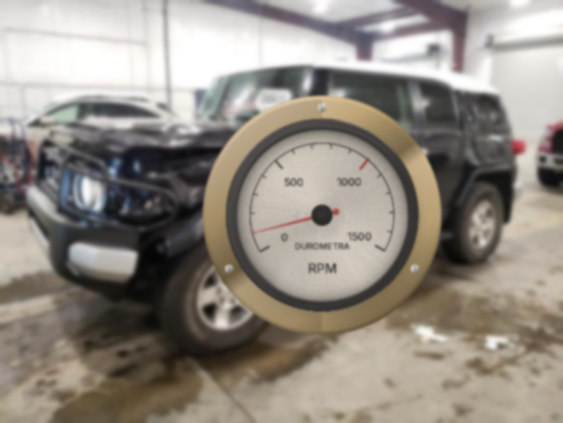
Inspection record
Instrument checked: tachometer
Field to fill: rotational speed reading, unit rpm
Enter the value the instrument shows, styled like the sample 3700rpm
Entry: 100rpm
